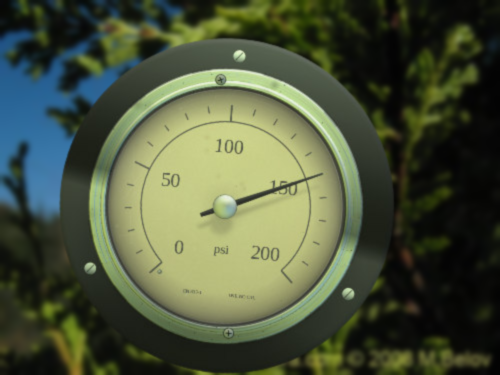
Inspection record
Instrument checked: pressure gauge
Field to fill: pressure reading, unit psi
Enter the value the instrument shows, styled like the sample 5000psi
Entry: 150psi
